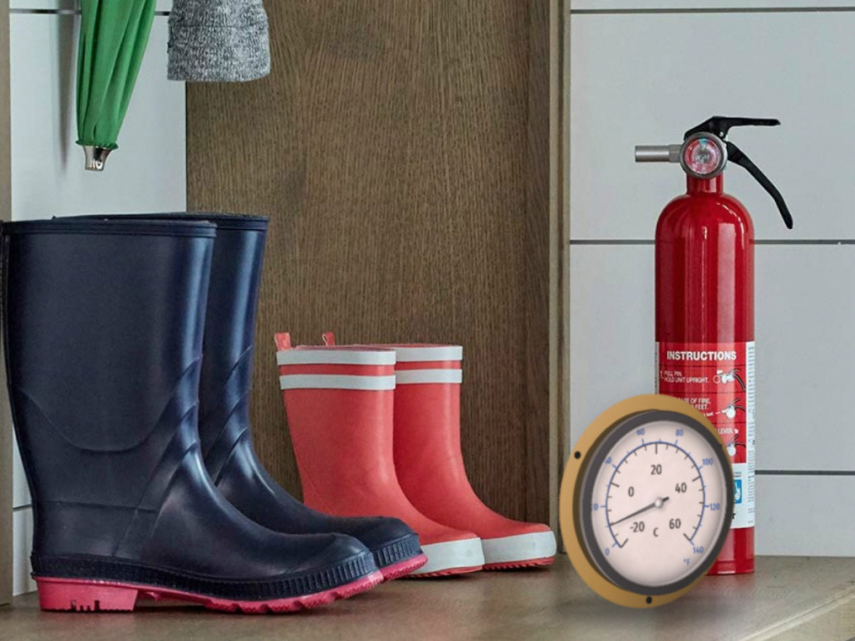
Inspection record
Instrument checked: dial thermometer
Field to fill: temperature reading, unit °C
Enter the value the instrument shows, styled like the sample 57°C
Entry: -12°C
